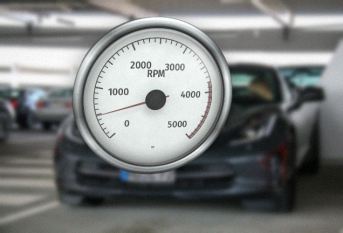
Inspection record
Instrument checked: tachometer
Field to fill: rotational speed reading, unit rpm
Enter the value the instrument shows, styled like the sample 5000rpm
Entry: 500rpm
